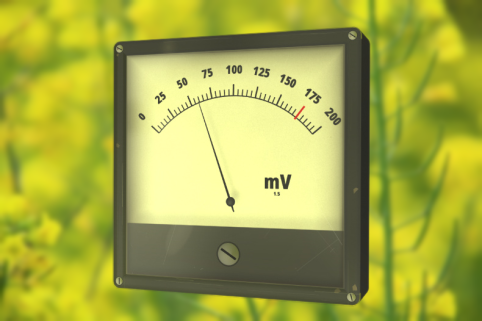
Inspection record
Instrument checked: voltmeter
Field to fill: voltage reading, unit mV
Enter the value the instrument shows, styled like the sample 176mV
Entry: 60mV
